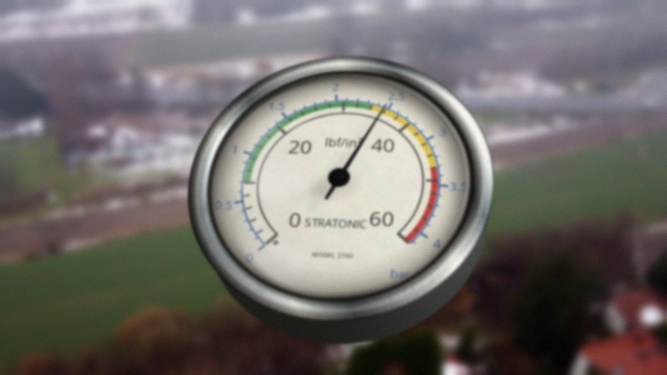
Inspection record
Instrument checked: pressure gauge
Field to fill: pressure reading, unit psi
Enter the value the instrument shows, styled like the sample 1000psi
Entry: 36psi
